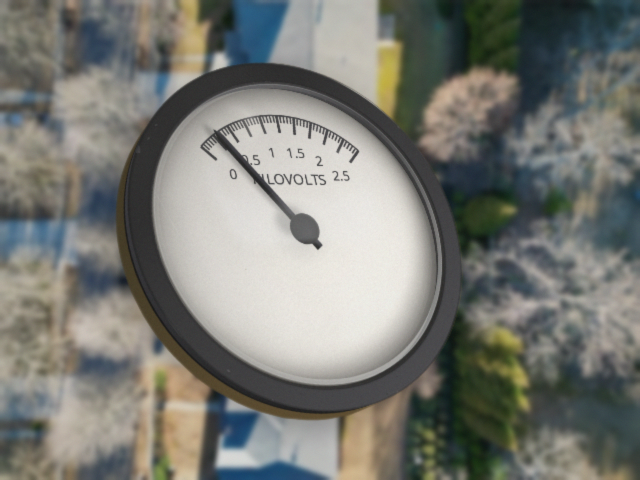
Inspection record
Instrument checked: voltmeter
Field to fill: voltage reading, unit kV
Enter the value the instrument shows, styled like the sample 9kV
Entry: 0.25kV
